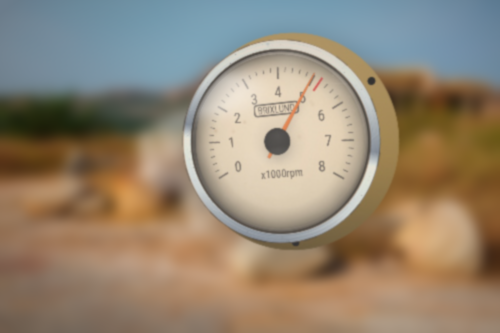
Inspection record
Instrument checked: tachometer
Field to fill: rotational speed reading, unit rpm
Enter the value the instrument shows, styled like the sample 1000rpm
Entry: 5000rpm
